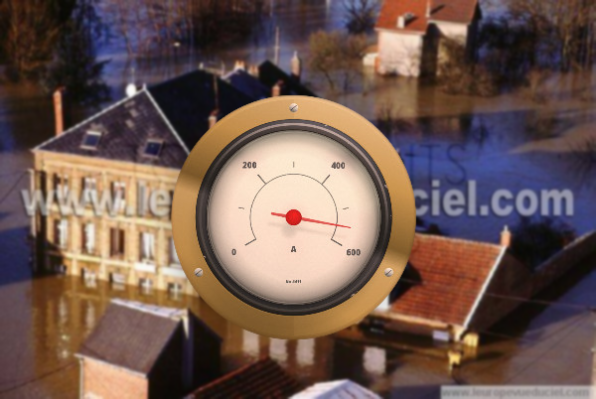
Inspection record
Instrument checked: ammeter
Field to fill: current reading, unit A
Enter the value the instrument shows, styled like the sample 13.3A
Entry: 550A
